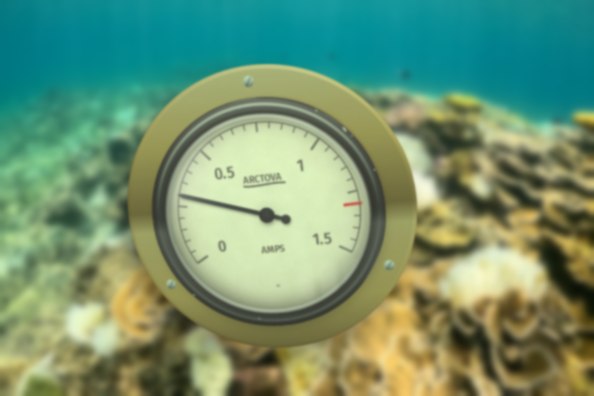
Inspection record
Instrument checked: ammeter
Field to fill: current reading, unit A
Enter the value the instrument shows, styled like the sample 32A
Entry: 0.3A
